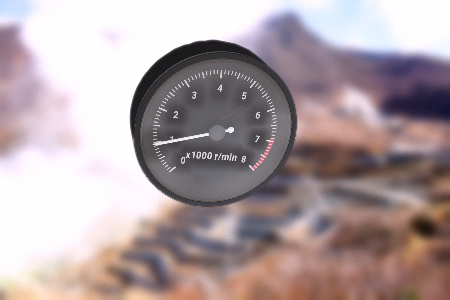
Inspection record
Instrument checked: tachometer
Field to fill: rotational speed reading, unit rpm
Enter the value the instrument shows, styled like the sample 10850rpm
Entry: 1000rpm
